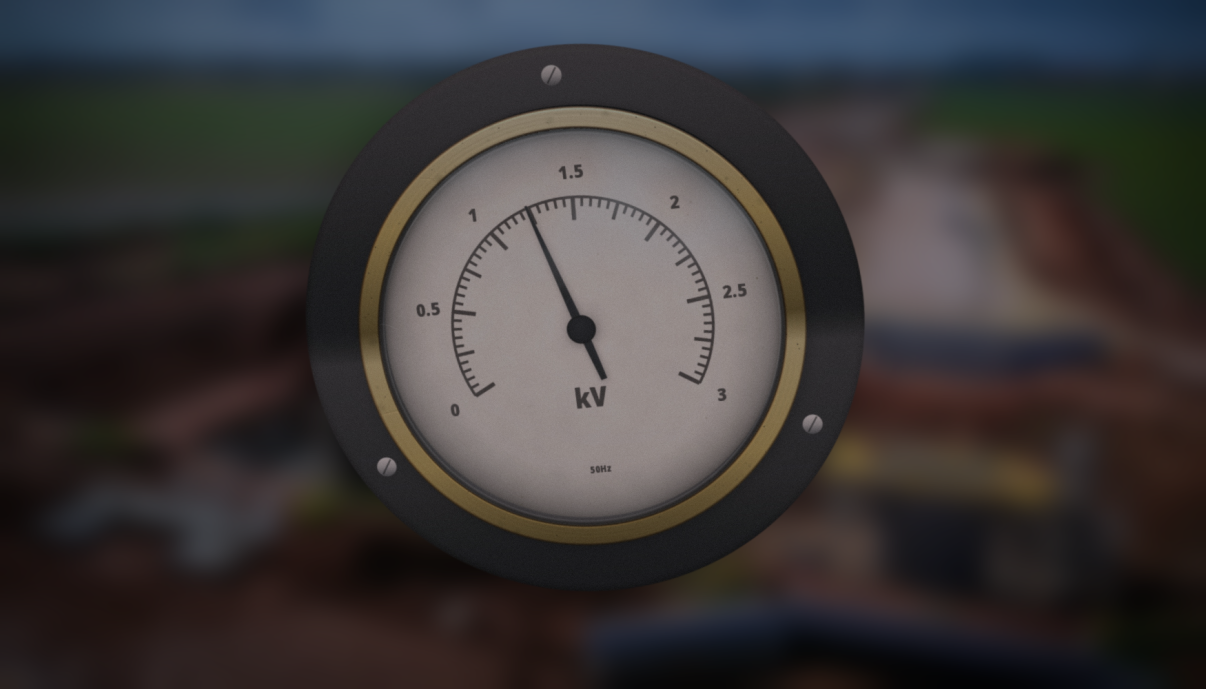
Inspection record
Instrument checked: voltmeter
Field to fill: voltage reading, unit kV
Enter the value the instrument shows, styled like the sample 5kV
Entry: 1.25kV
